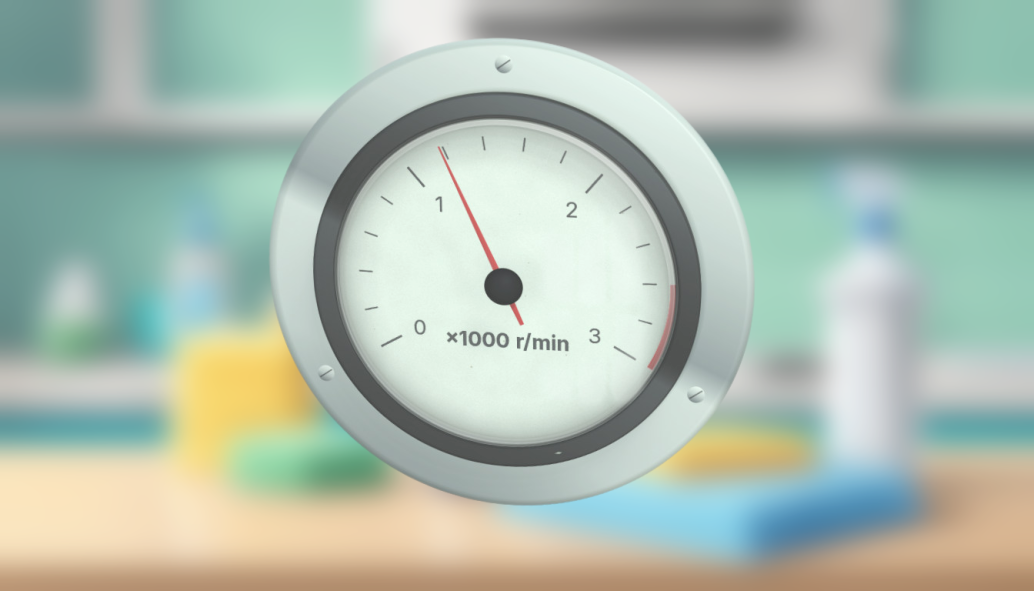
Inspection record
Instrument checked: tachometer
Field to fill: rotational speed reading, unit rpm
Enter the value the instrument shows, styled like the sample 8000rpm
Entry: 1200rpm
